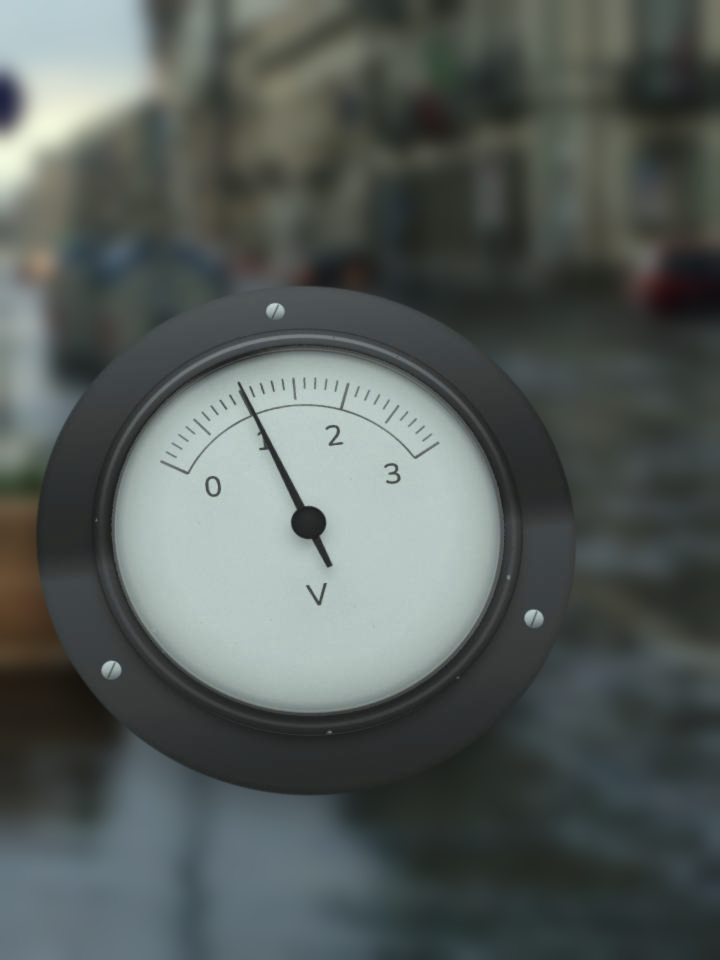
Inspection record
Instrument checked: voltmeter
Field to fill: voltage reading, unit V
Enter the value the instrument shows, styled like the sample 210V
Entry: 1V
